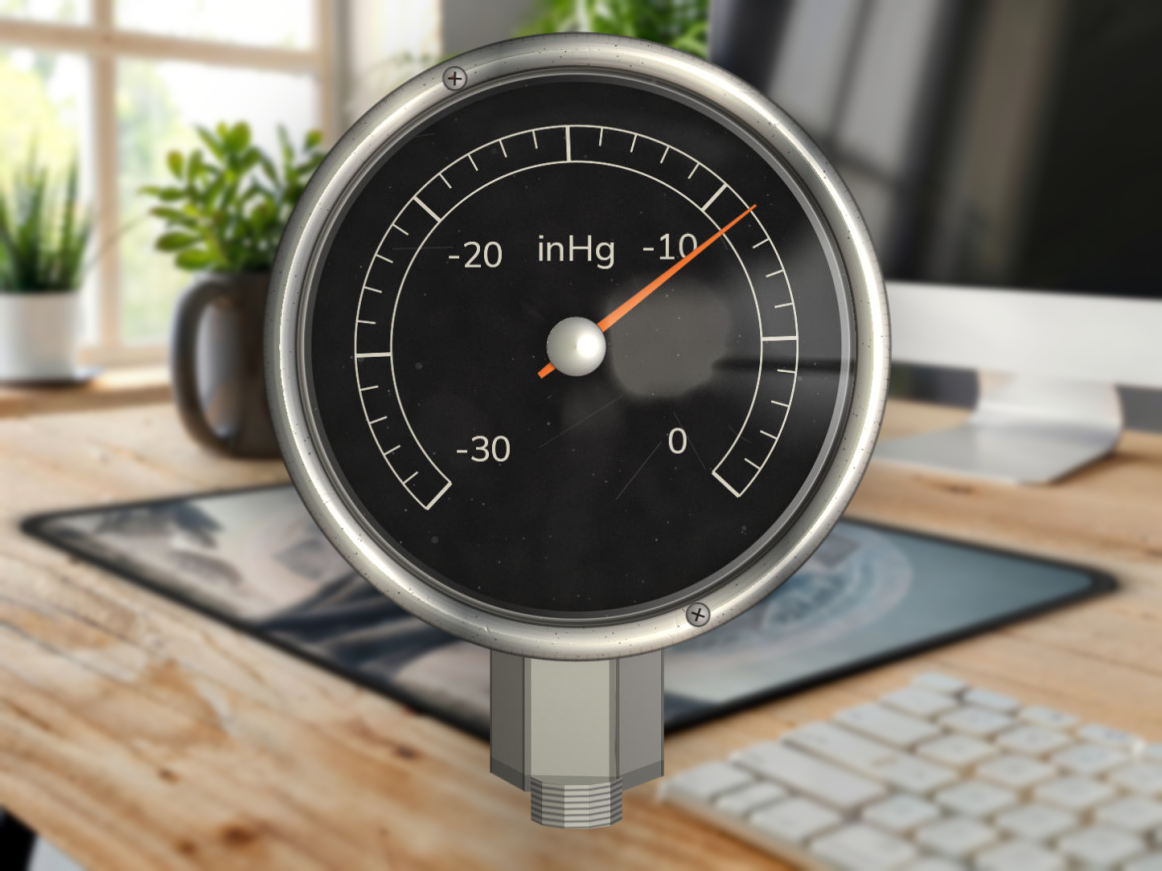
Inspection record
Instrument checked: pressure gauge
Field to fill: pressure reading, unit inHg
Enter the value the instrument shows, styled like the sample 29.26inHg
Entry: -9inHg
